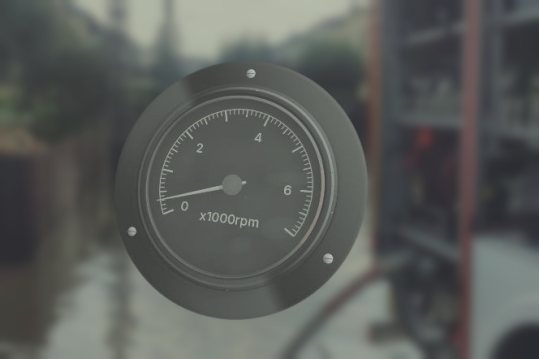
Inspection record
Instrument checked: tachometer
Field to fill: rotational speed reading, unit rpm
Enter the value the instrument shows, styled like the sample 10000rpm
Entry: 300rpm
